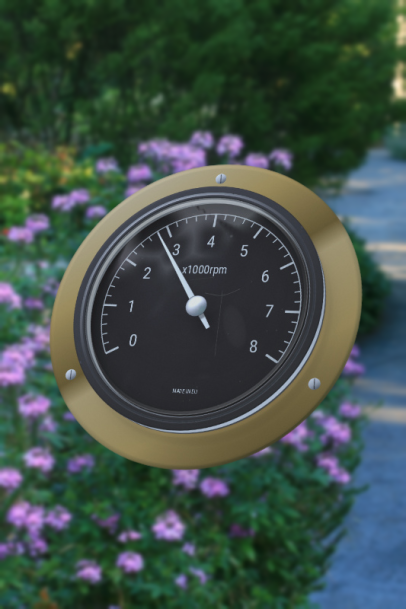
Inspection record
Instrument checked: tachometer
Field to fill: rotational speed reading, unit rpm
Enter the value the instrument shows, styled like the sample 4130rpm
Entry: 2800rpm
